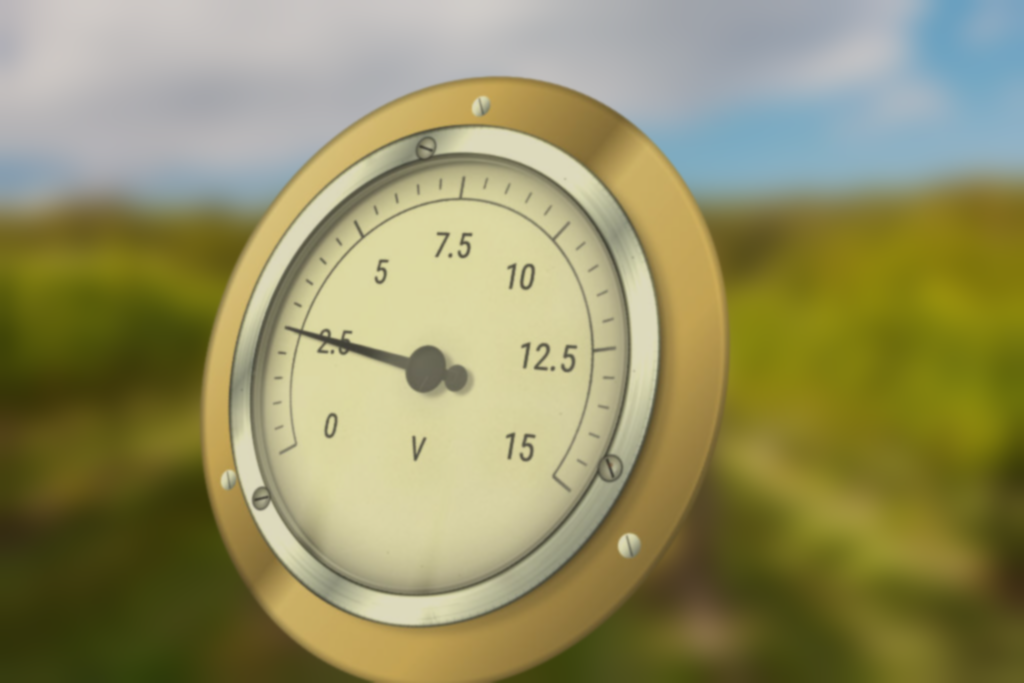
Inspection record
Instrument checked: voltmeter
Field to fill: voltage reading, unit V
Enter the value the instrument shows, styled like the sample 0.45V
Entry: 2.5V
